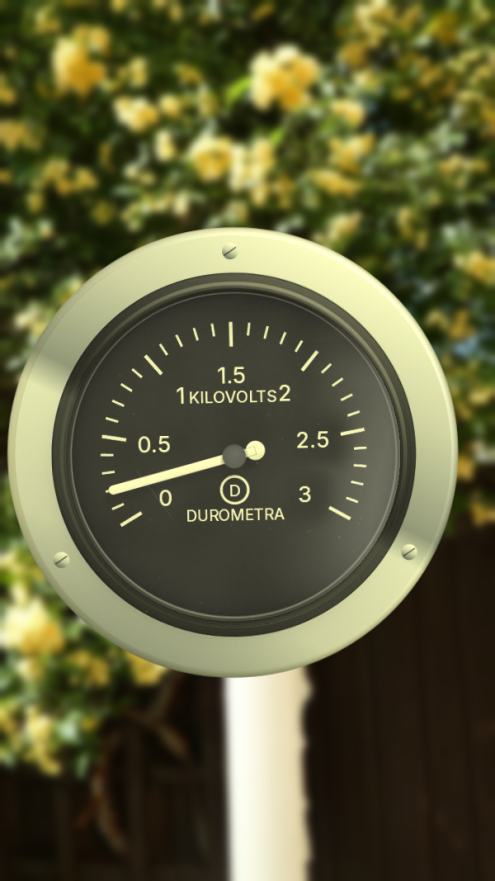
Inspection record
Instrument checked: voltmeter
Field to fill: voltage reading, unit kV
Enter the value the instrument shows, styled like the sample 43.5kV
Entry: 0.2kV
